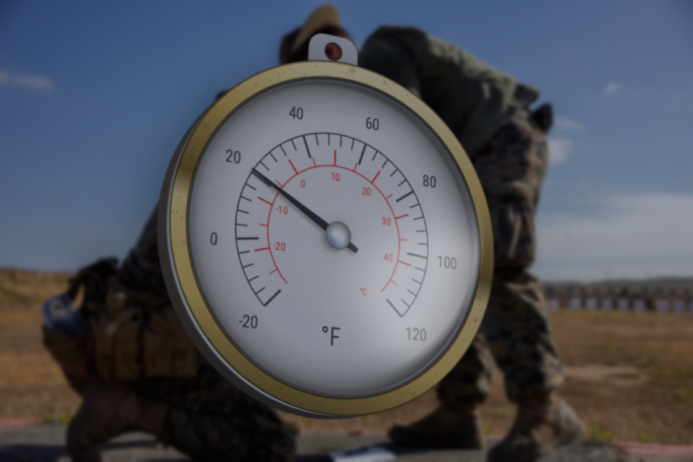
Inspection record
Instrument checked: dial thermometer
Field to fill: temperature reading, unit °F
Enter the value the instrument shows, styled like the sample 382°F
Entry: 20°F
